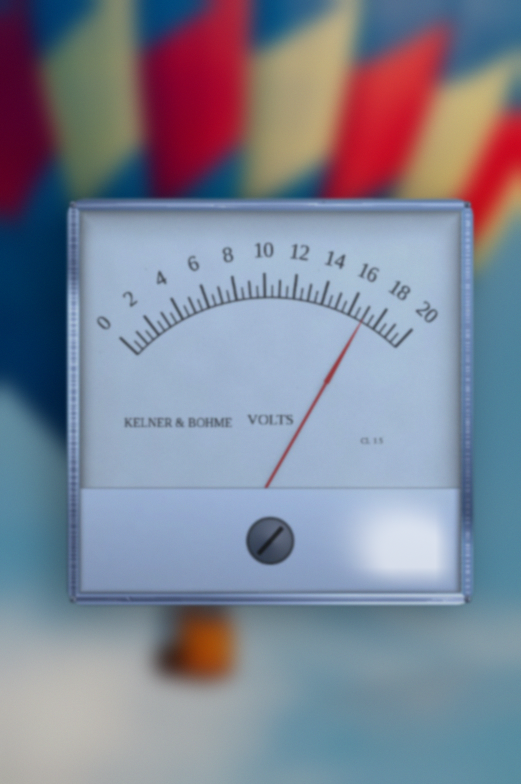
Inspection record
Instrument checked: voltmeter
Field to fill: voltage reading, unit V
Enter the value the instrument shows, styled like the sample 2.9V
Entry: 17V
